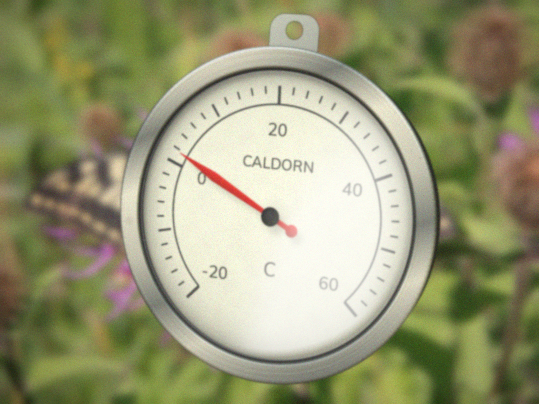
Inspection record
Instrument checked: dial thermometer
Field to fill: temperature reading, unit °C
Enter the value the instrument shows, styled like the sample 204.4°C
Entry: 2°C
